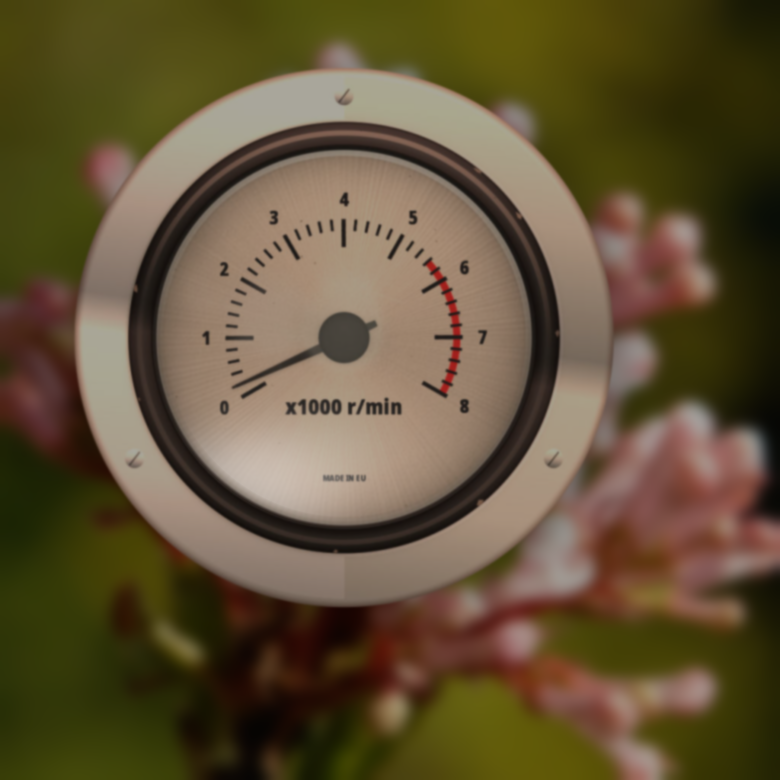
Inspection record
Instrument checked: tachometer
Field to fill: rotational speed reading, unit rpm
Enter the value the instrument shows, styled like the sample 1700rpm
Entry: 200rpm
